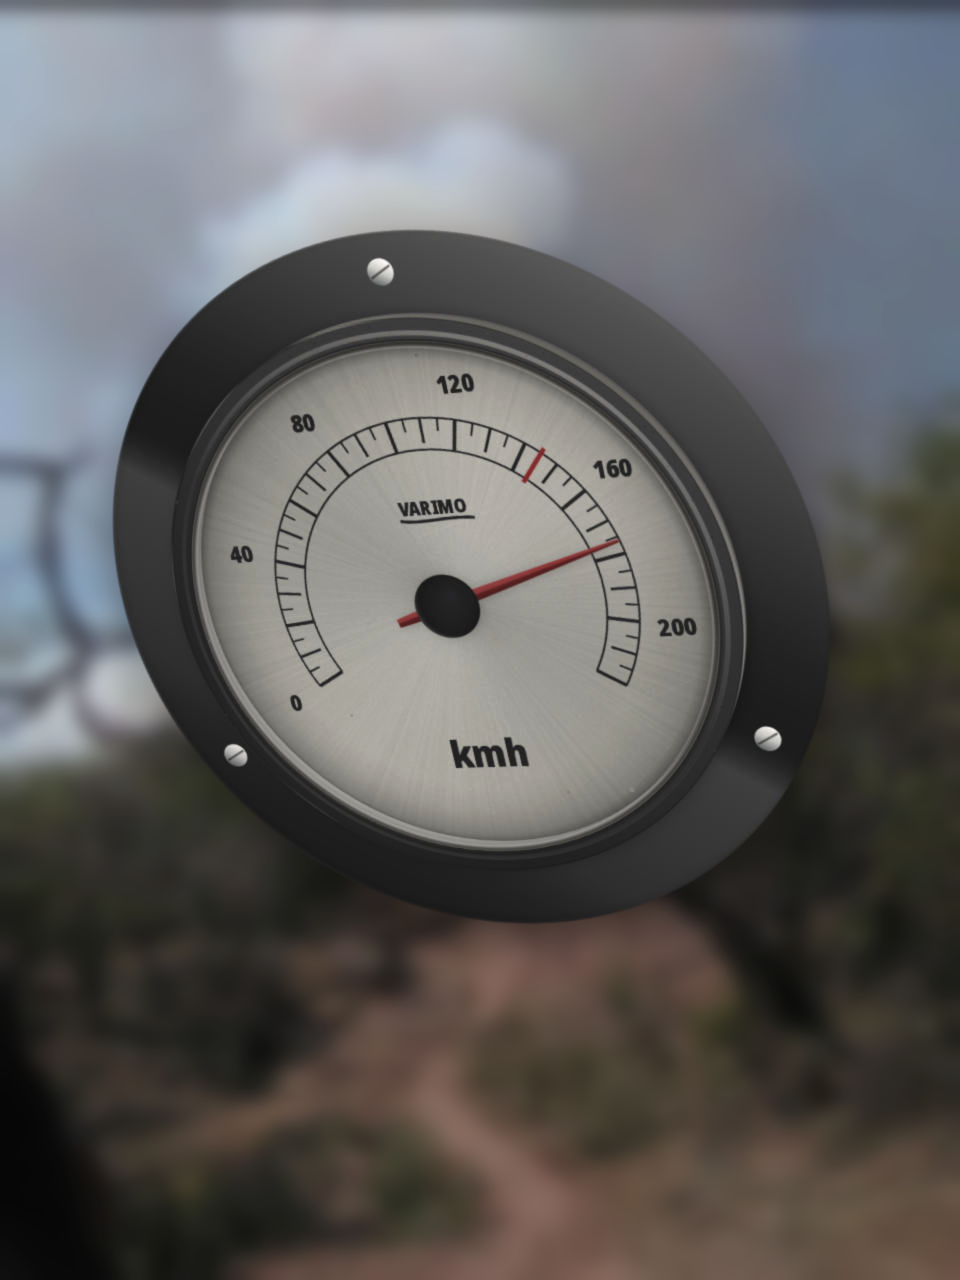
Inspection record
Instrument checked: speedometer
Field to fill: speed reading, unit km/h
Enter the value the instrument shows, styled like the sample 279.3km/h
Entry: 175km/h
